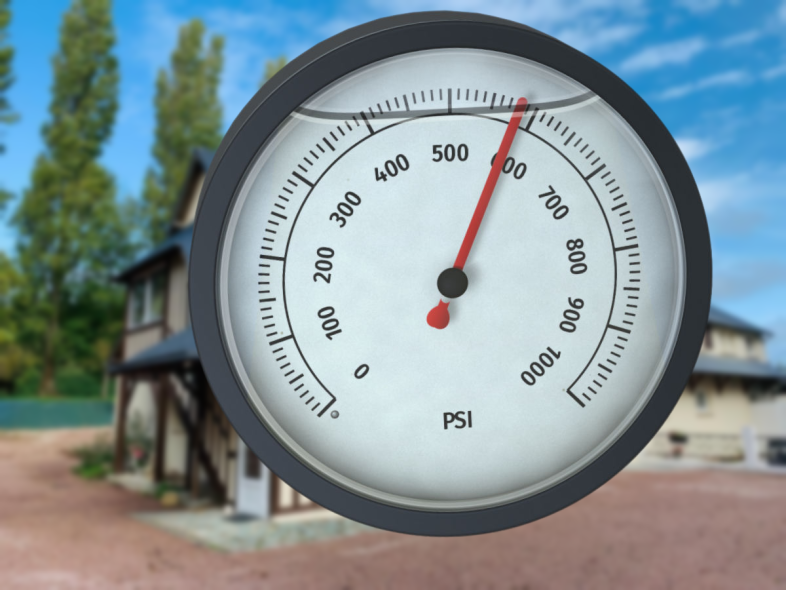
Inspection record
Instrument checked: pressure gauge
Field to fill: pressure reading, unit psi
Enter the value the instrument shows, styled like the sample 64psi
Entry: 580psi
